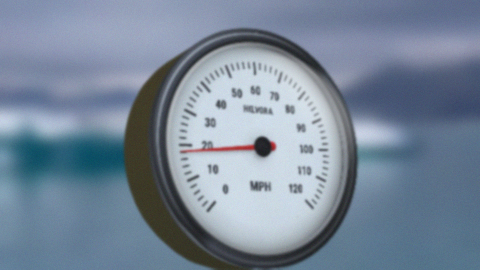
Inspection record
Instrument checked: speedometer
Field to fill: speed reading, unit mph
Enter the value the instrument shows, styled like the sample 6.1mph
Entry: 18mph
